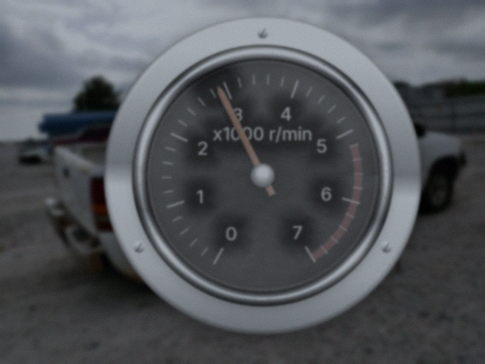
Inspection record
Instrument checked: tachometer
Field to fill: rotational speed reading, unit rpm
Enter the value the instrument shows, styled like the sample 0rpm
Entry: 2900rpm
